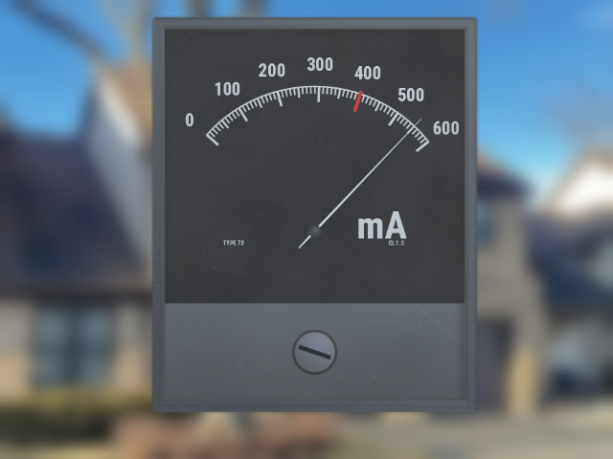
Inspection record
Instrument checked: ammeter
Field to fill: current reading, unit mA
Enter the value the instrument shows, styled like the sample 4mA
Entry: 550mA
